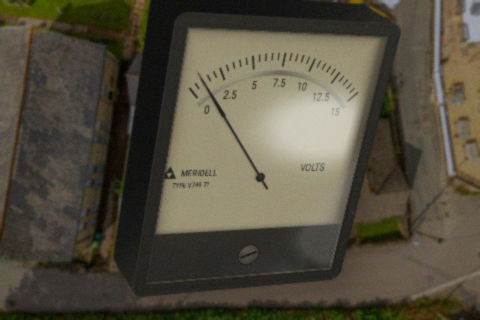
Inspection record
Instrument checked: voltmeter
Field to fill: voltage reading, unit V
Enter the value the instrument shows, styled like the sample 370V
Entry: 1V
